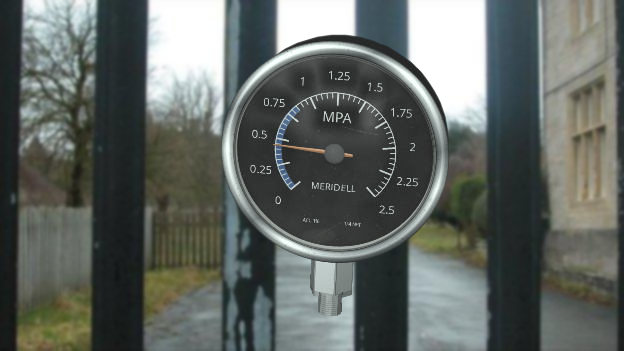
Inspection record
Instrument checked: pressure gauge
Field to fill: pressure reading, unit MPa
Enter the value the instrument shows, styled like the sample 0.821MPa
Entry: 0.45MPa
